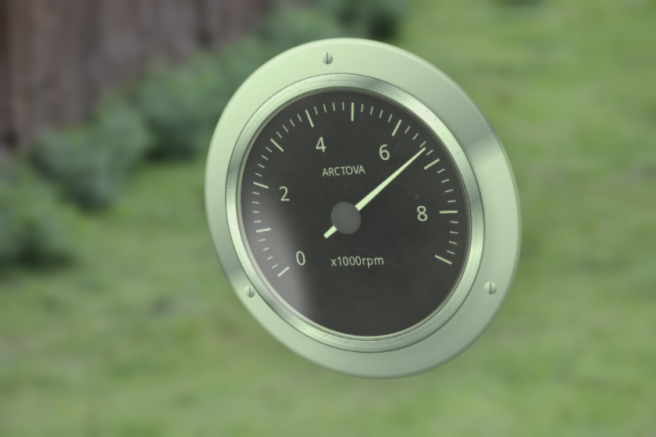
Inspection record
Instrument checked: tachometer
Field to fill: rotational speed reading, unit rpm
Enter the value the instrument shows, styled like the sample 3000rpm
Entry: 6700rpm
